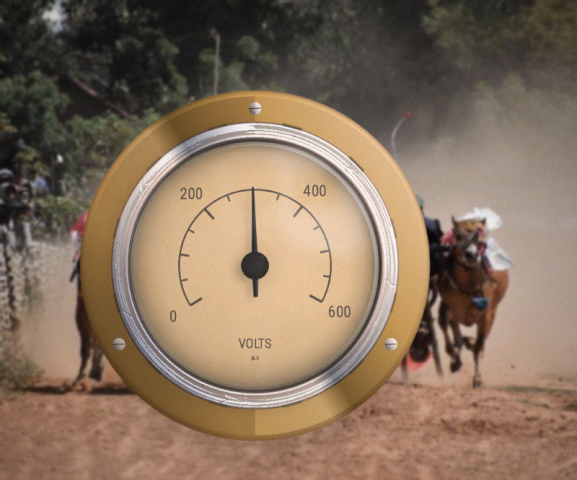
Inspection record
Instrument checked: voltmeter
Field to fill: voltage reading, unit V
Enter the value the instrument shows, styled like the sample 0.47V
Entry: 300V
